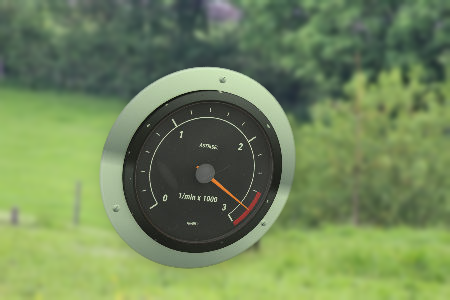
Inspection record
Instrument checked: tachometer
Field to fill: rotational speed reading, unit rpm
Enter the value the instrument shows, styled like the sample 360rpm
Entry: 2800rpm
